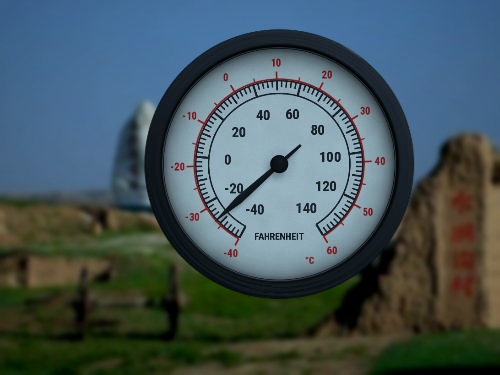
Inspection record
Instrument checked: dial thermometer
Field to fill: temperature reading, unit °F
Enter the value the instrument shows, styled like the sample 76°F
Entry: -28°F
